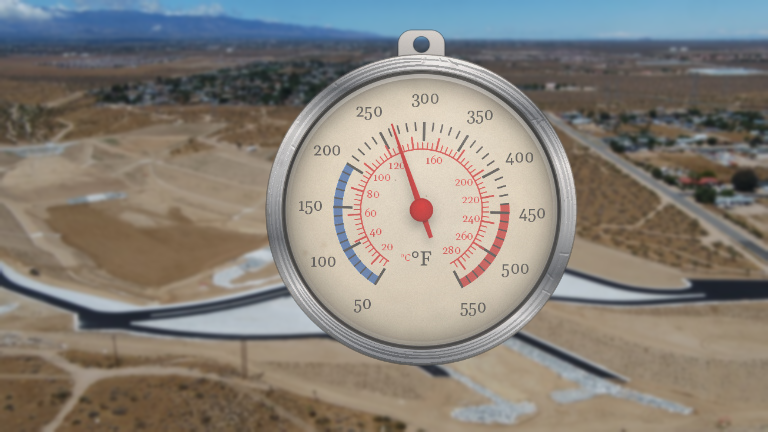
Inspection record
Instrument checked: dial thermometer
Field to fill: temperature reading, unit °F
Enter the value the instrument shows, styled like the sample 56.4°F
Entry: 265°F
